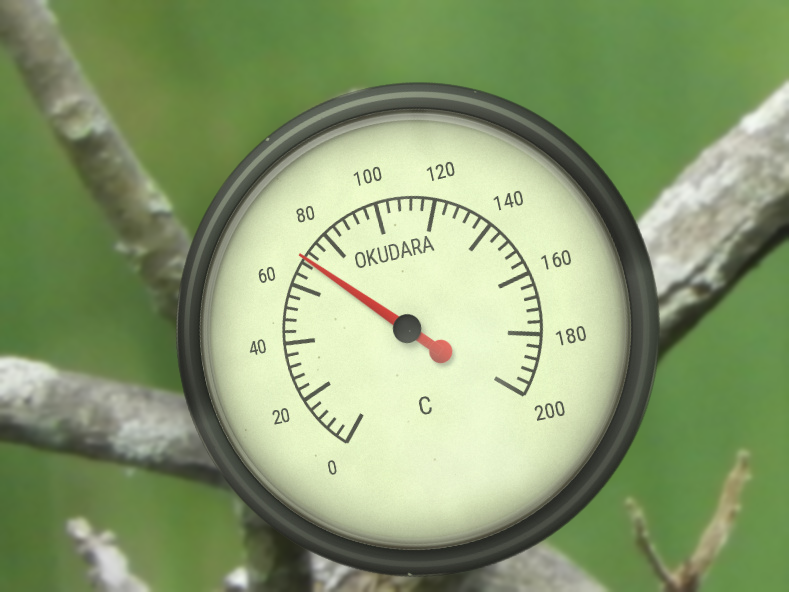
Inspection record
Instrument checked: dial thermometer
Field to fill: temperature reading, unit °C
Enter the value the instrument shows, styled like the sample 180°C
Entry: 70°C
